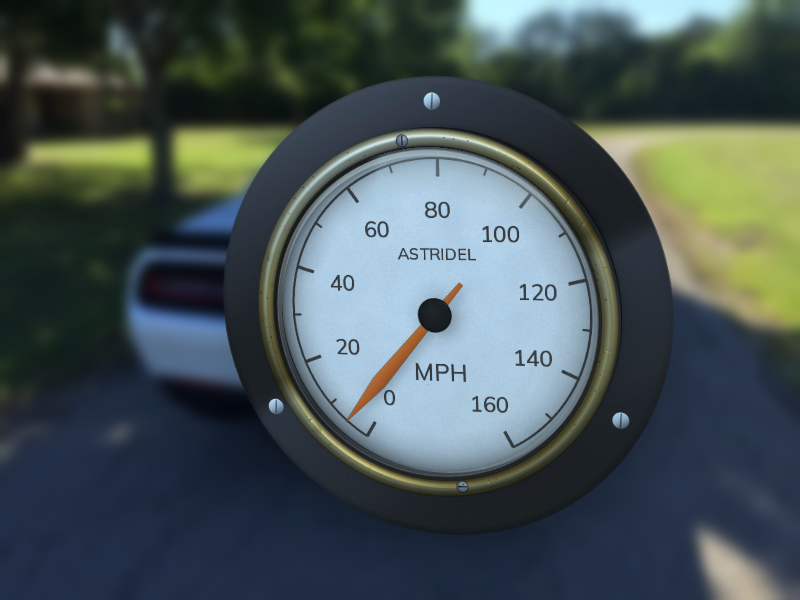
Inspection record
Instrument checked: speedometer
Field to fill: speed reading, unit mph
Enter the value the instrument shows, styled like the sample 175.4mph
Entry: 5mph
